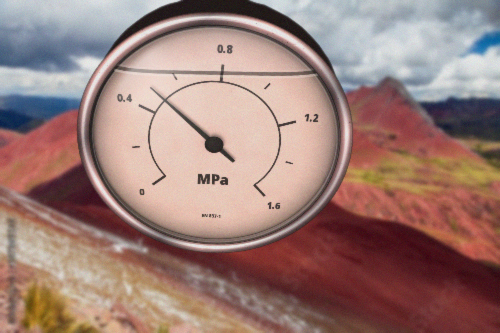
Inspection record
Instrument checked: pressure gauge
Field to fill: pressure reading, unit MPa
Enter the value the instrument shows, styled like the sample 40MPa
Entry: 0.5MPa
